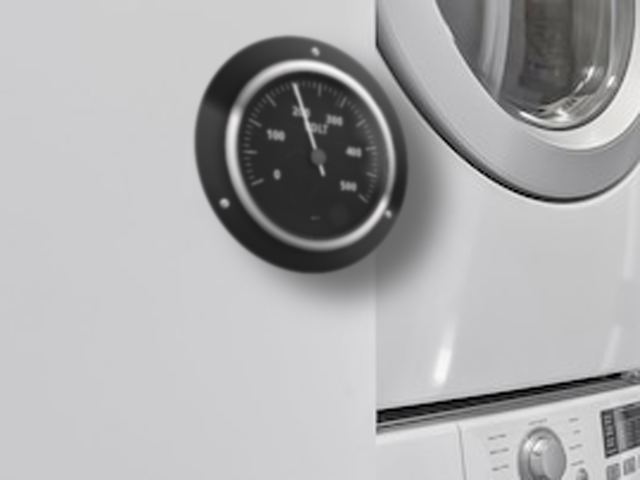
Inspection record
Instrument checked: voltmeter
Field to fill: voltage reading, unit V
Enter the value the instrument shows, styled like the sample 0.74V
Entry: 200V
